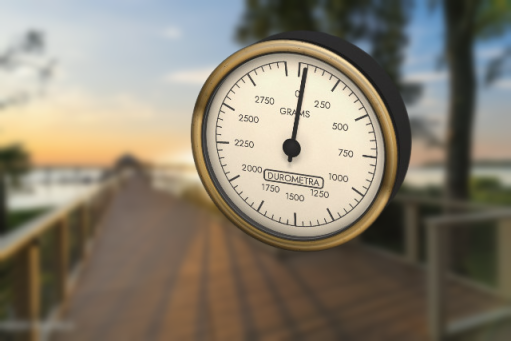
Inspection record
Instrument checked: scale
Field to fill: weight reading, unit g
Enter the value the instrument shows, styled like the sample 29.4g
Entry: 50g
